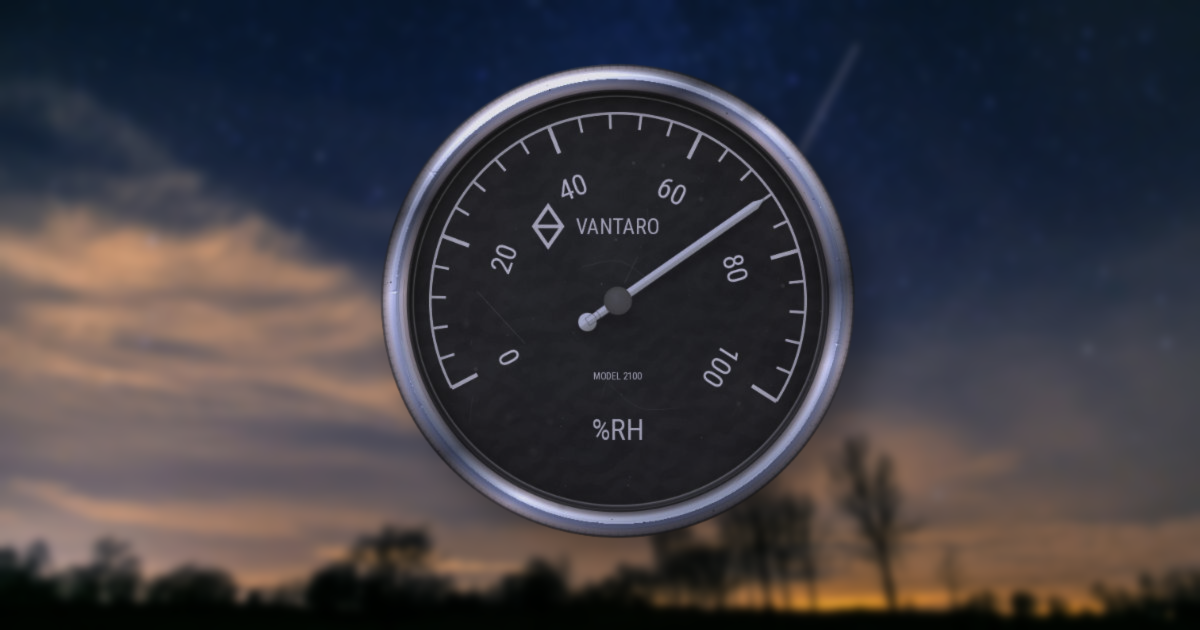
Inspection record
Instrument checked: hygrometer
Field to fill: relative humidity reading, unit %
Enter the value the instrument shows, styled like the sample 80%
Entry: 72%
